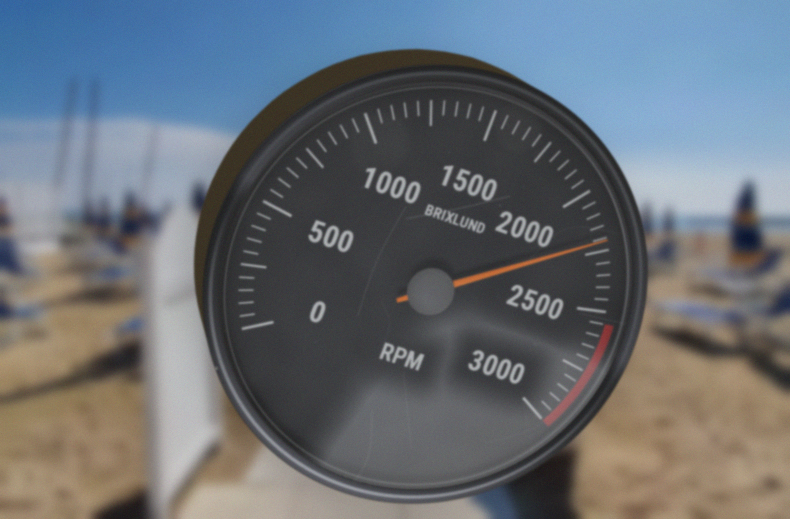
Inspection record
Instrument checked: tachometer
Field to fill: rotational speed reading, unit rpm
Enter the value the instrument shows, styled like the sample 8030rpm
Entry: 2200rpm
